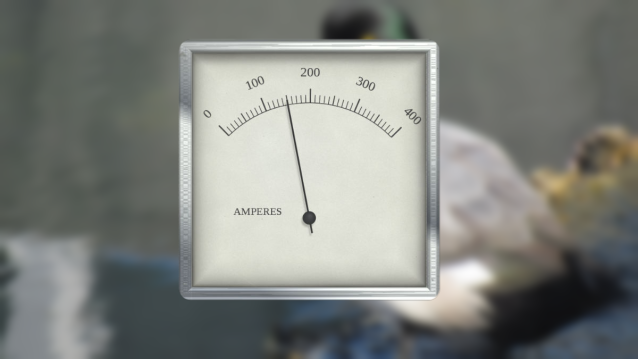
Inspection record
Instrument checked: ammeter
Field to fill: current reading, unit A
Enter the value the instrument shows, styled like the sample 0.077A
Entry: 150A
